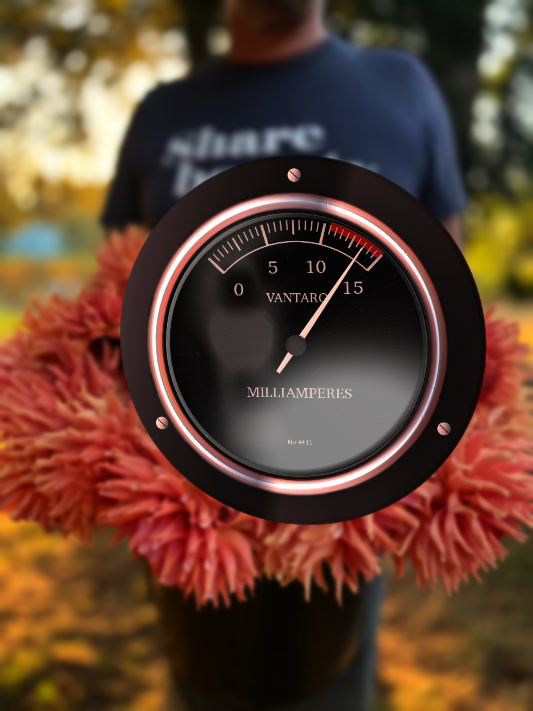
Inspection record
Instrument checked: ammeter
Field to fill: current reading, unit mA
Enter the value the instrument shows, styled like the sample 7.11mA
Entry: 13.5mA
